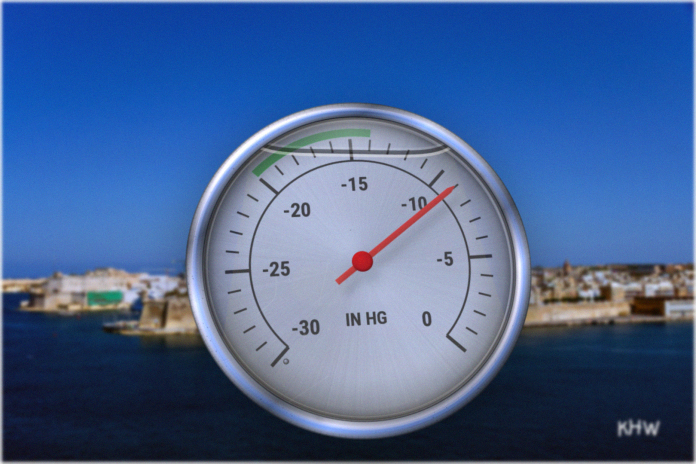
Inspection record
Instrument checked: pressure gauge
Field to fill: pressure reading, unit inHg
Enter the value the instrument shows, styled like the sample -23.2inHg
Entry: -9inHg
